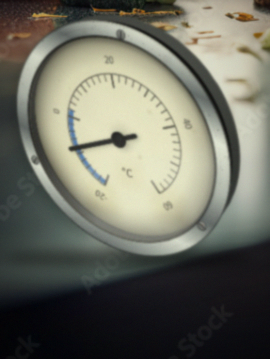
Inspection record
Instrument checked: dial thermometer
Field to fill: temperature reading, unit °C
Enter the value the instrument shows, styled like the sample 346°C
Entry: -8°C
